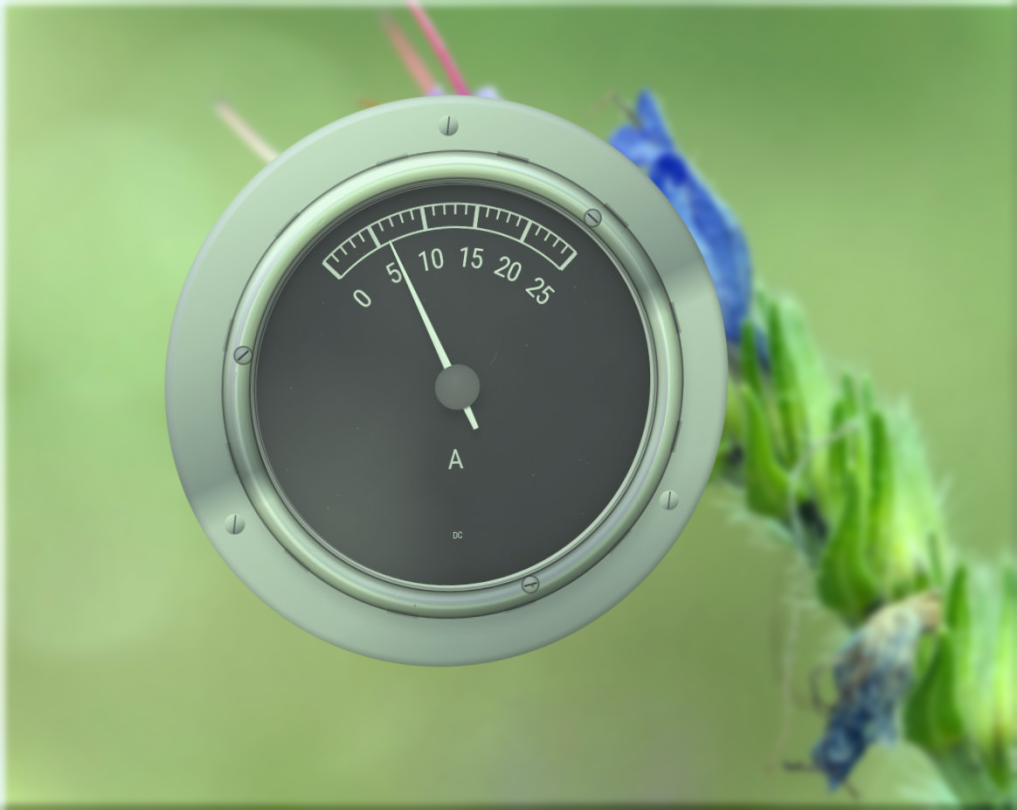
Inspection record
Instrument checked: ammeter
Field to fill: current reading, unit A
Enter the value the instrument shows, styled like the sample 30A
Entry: 6A
